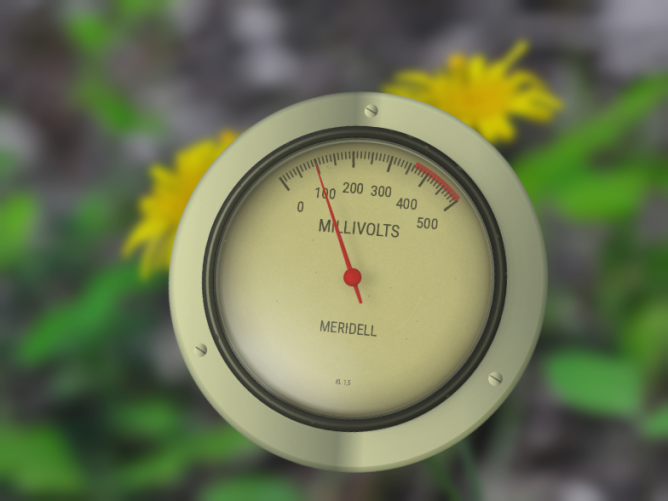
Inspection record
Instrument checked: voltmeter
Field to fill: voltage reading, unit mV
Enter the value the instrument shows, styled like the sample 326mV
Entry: 100mV
